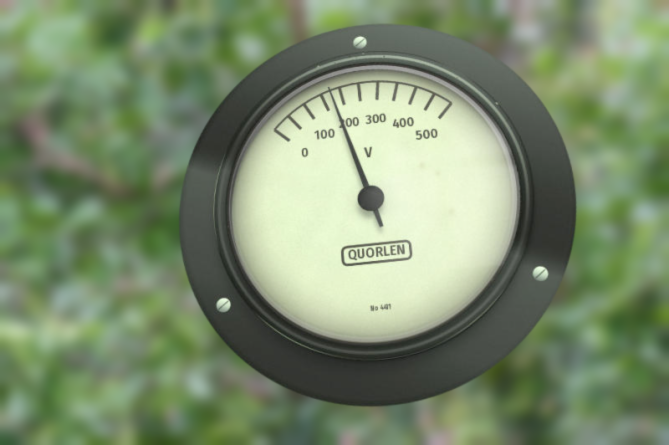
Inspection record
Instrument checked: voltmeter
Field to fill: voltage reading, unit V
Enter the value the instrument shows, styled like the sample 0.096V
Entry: 175V
